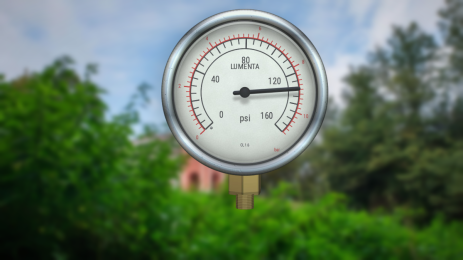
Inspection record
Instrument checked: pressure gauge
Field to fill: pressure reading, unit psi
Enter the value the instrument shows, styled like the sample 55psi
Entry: 130psi
